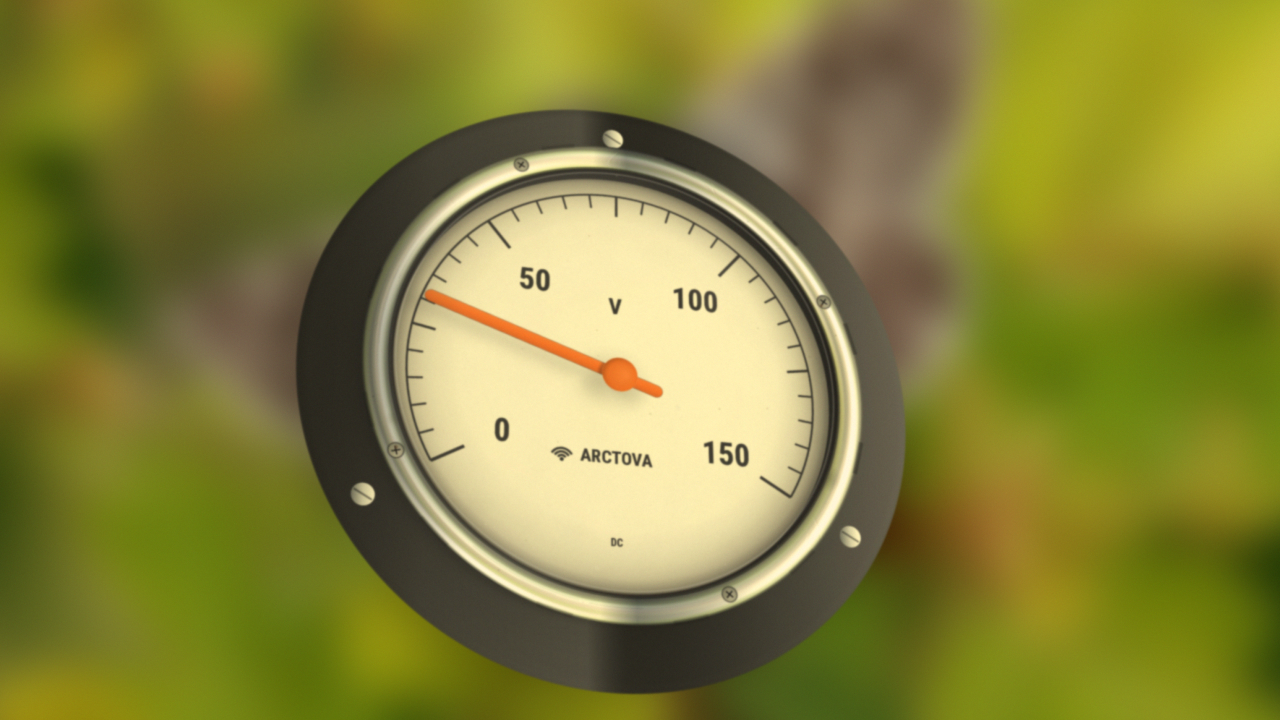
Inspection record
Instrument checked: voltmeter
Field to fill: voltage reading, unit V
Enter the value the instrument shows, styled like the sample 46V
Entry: 30V
